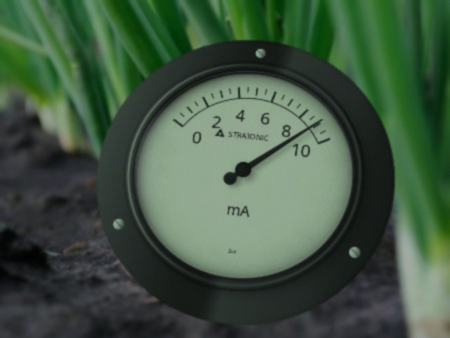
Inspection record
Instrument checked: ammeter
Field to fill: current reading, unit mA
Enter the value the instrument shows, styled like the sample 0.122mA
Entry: 9mA
